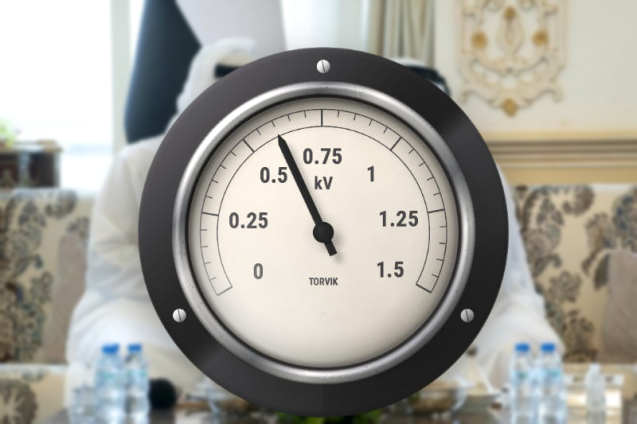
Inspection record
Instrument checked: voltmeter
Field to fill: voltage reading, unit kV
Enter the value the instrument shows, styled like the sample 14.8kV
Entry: 0.6kV
